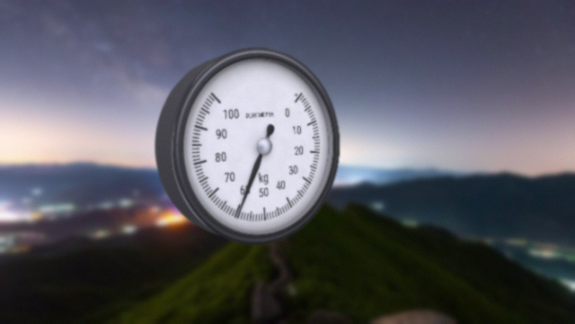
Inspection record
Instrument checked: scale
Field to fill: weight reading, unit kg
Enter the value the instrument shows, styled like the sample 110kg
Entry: 60kg
